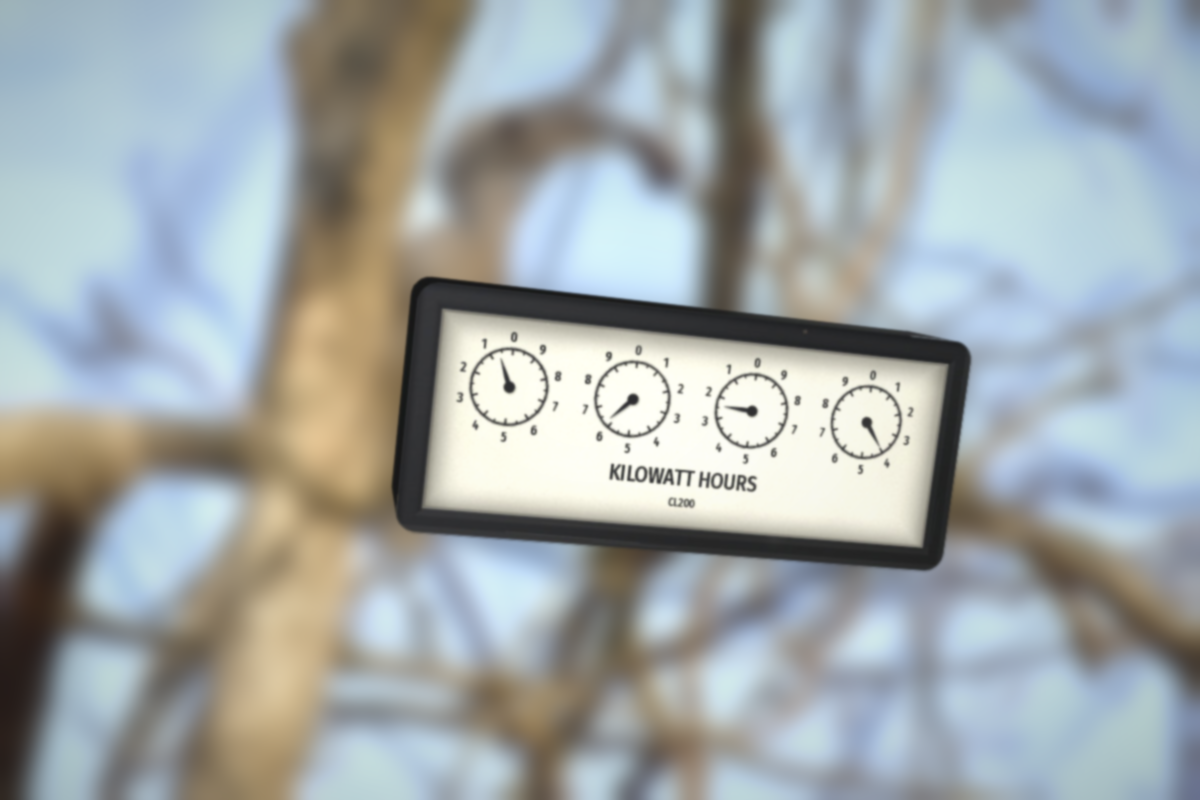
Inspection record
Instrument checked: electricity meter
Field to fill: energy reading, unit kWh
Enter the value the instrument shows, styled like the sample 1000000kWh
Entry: 624kWh
